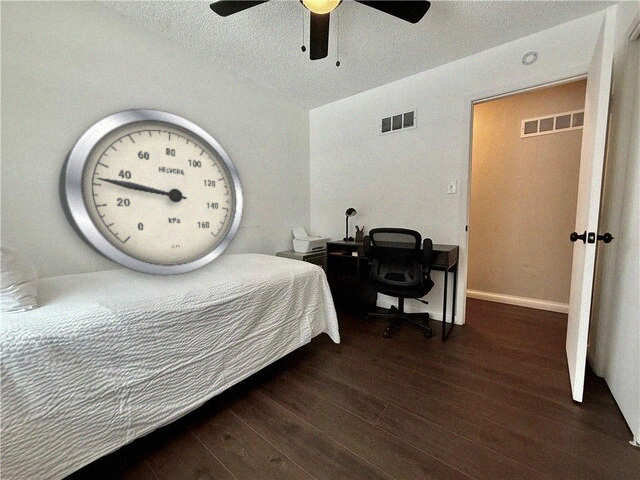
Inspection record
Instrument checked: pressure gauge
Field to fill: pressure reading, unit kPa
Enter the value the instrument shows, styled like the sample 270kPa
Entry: 32.5kPa
